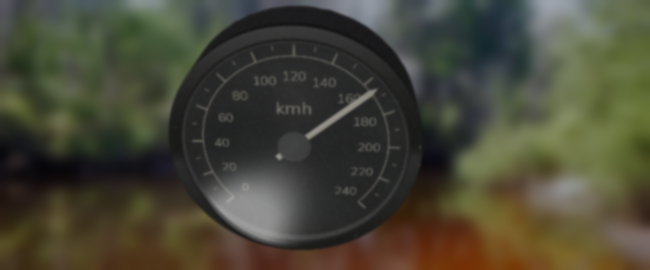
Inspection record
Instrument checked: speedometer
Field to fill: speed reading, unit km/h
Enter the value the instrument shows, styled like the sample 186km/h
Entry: 165km/h
